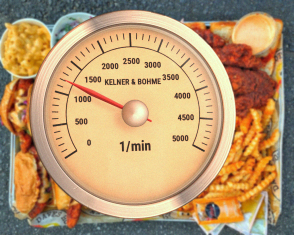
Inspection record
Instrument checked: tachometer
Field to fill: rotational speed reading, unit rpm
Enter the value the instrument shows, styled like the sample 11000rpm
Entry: 1200rpm
